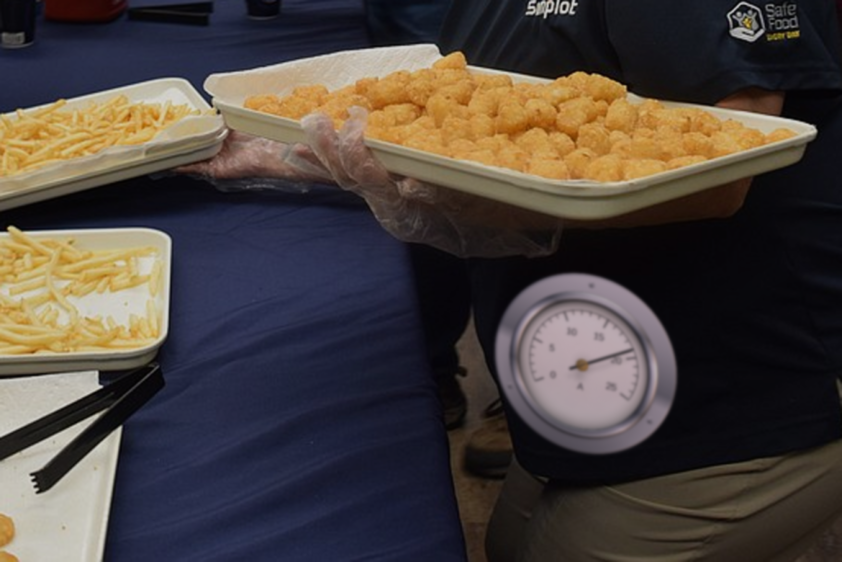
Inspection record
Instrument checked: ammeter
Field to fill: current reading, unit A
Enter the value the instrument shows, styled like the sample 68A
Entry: 19A
